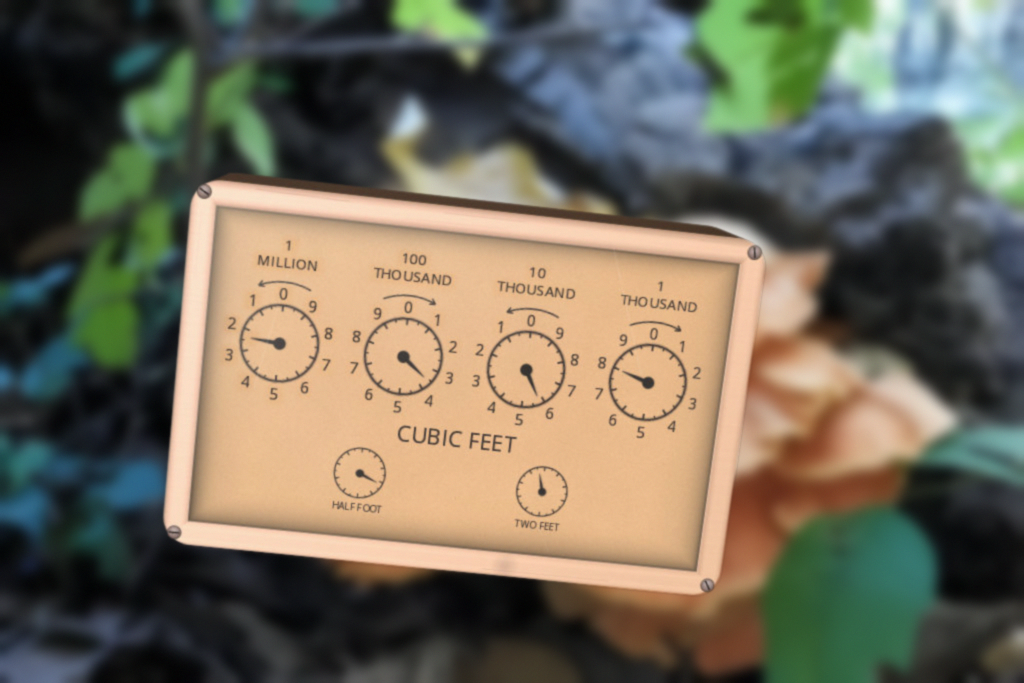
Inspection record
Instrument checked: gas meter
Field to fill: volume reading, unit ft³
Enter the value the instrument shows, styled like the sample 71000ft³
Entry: 235800ft³
